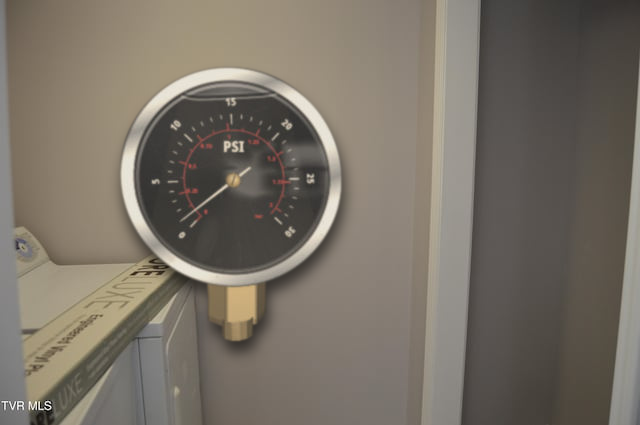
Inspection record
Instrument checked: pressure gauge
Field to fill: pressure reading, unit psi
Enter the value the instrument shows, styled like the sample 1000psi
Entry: 1psi
